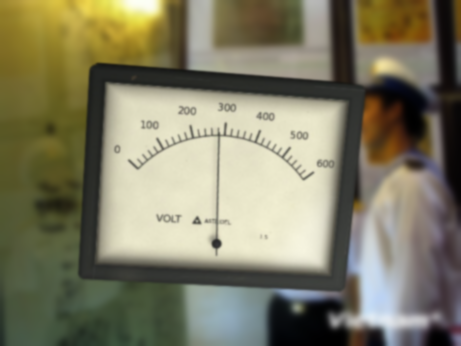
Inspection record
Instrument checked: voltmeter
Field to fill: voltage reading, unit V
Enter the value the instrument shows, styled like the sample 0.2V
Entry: 280V
